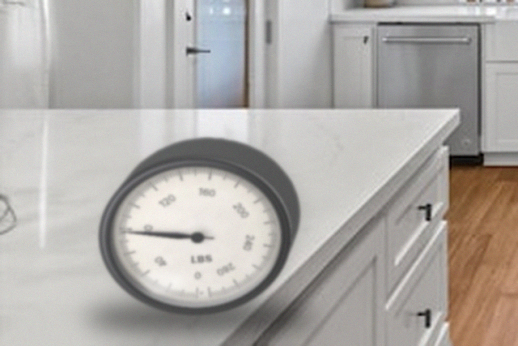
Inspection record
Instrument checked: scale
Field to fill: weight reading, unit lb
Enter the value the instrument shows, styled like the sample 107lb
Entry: 80lb
